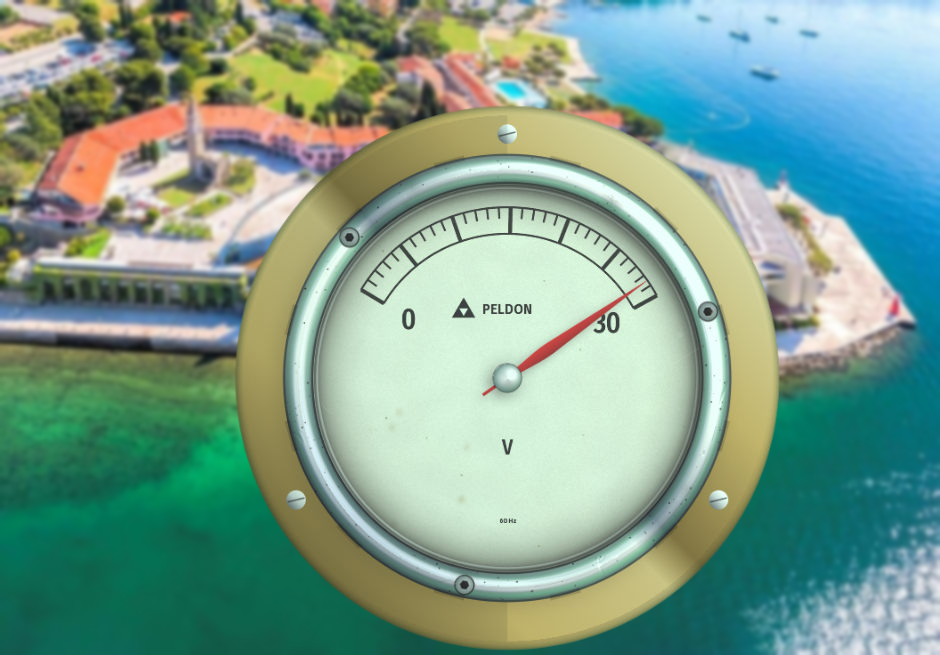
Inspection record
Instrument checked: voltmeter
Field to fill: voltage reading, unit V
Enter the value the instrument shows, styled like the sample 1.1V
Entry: 28.5V
